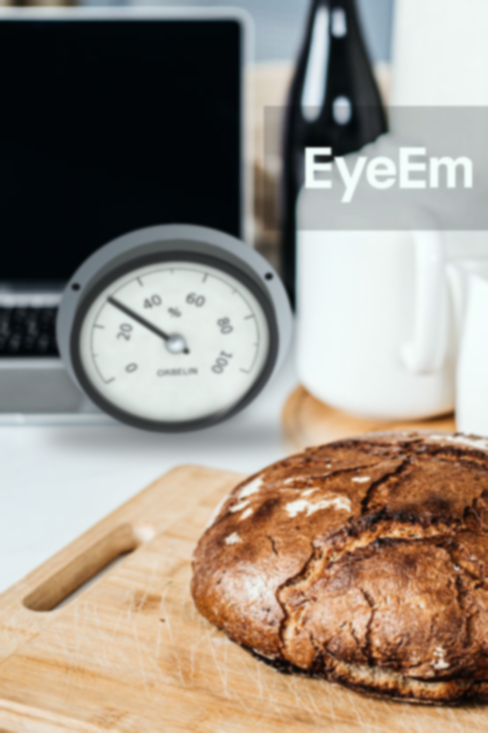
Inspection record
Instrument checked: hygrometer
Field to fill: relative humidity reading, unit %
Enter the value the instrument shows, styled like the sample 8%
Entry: 30%
